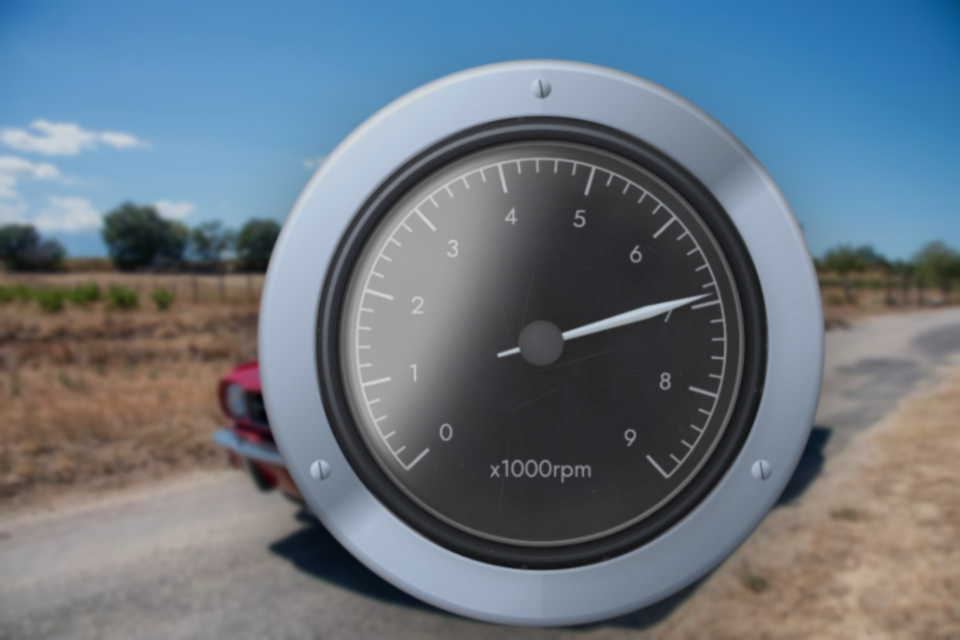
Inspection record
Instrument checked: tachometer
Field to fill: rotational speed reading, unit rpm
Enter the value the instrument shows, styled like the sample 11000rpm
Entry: 6900rpm
